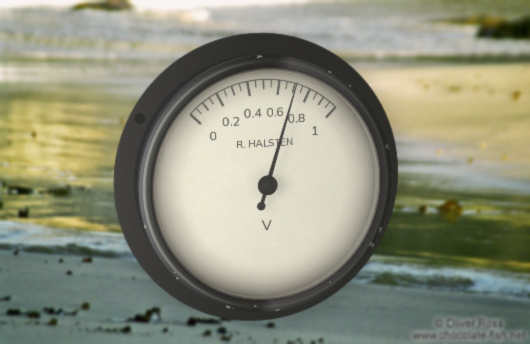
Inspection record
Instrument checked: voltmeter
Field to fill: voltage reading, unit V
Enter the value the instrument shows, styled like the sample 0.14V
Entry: 0.7V
